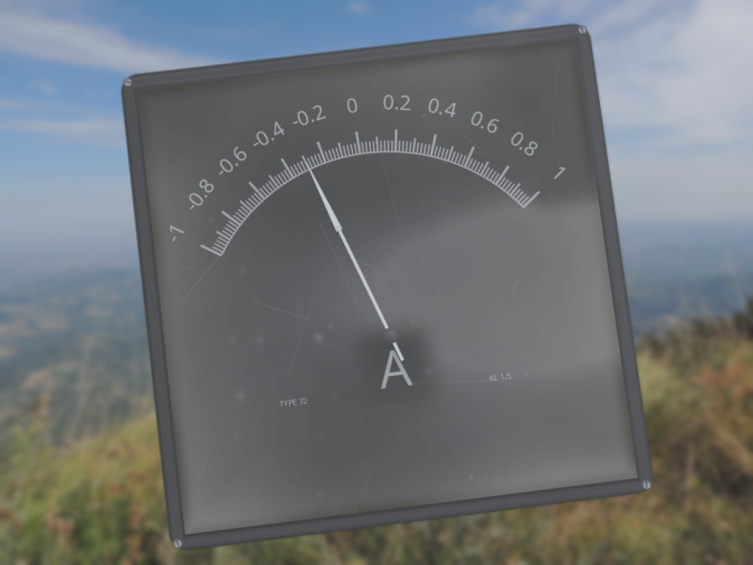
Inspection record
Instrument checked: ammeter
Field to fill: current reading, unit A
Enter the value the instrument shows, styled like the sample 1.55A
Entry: -0.3A
